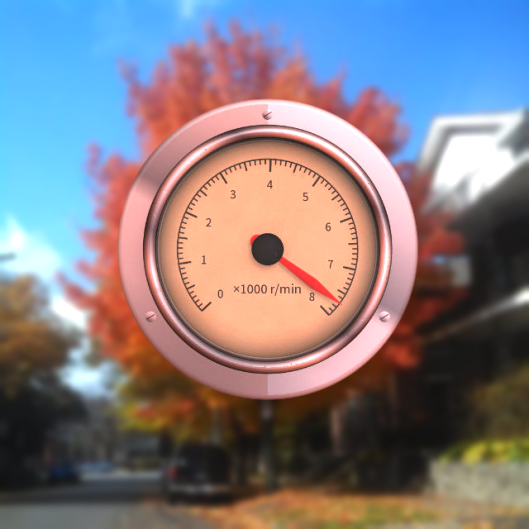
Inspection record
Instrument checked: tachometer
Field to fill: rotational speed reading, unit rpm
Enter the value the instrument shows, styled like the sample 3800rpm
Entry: 7700rpm
